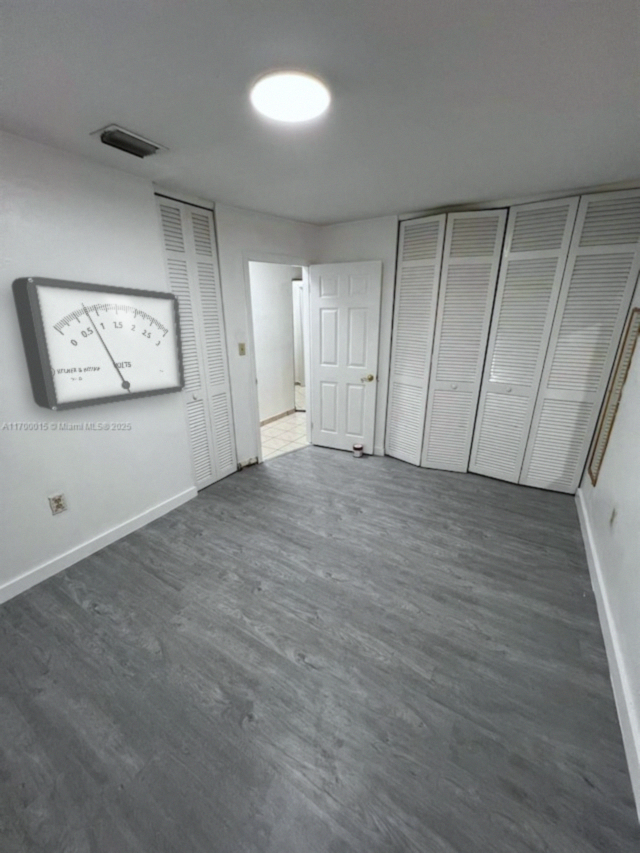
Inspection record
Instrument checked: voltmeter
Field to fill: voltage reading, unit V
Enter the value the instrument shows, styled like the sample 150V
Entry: 0.75V
